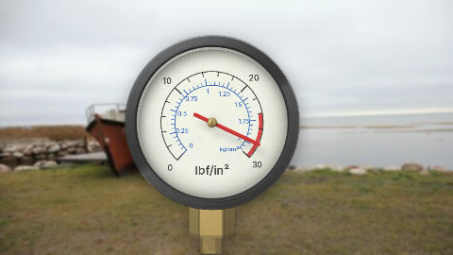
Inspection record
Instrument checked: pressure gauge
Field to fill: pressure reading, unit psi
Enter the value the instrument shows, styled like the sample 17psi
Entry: 28psi
